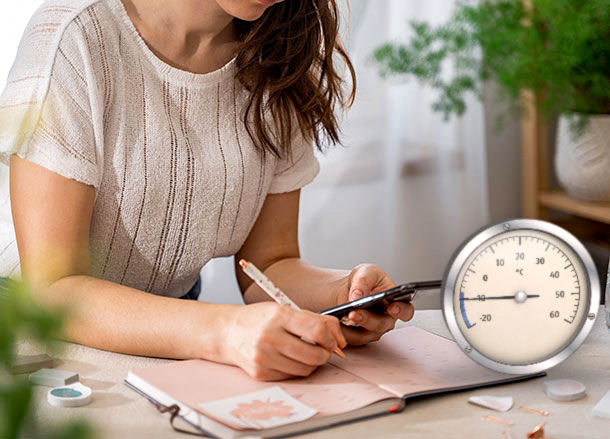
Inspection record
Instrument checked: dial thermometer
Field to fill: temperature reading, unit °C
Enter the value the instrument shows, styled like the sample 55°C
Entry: -10°C
